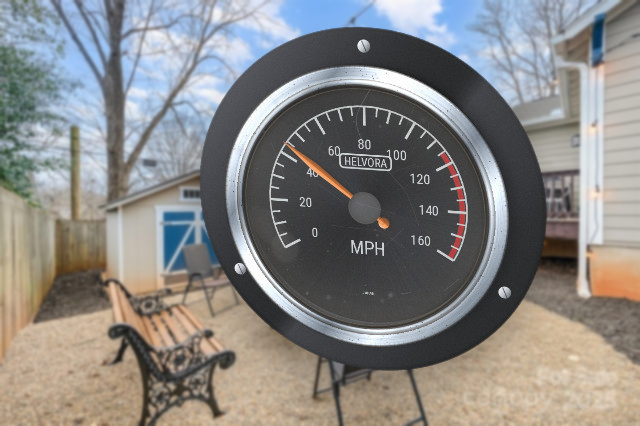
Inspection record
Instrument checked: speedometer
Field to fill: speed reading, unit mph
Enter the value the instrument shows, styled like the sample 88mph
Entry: 45mph
